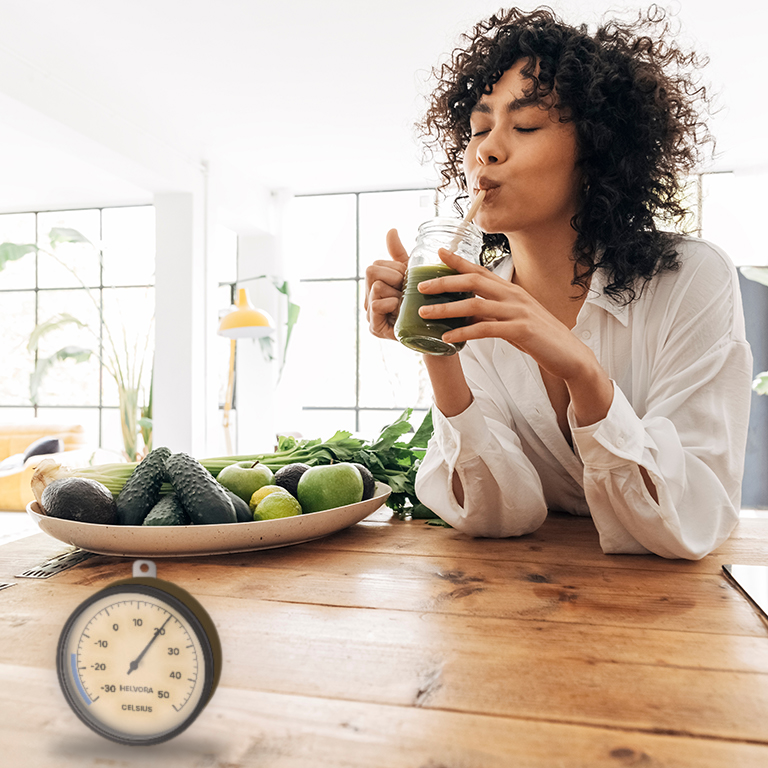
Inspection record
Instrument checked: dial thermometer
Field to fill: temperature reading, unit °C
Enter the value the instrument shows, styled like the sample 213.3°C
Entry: 20°C
